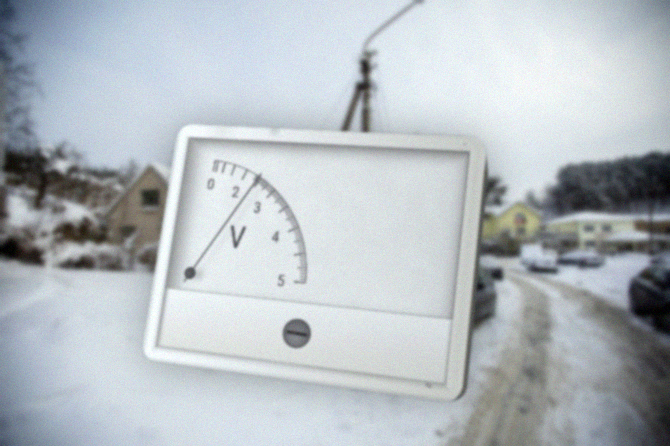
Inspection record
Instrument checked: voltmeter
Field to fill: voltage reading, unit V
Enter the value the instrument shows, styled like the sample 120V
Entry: 2.5V
